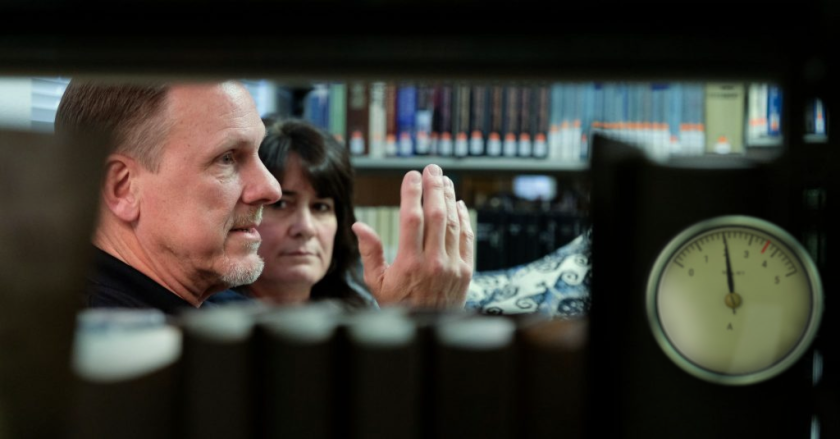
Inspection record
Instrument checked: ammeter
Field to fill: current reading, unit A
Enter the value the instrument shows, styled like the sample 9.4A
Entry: 2A
